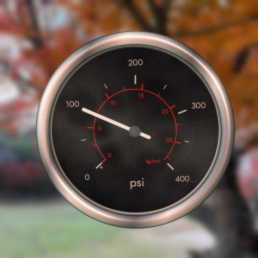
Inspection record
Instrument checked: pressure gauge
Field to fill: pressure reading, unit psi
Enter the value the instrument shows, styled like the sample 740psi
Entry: 100psi
